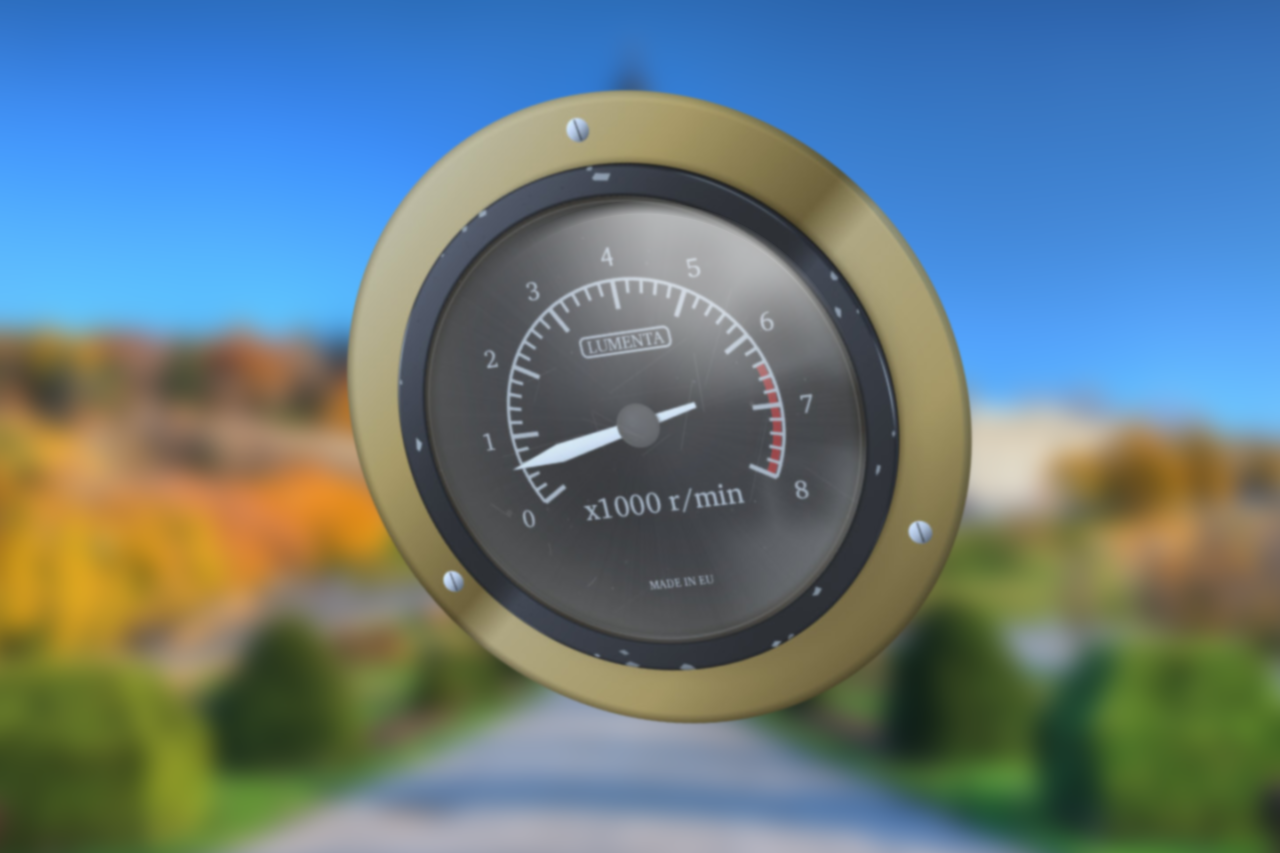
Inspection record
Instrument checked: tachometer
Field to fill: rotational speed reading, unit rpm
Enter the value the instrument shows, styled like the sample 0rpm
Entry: 600rpm
